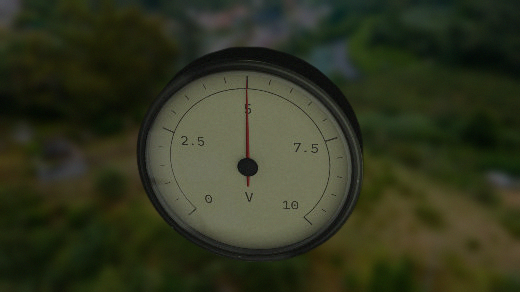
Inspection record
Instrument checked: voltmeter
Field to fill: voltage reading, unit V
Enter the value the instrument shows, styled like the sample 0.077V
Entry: 5V
